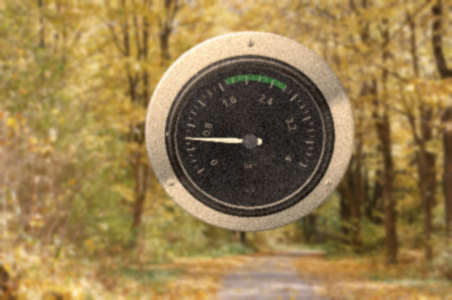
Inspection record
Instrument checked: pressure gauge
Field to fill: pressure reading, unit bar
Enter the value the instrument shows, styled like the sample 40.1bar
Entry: 0.6bar
